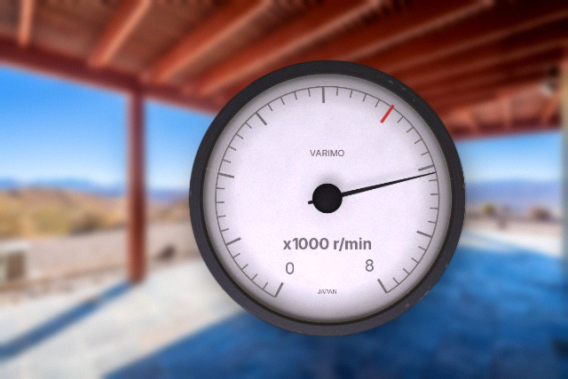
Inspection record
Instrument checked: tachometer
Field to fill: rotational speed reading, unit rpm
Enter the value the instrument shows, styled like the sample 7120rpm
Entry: 6100rpm
